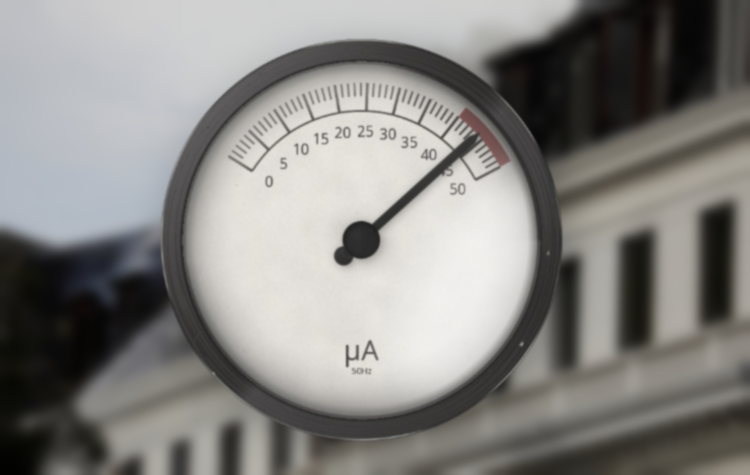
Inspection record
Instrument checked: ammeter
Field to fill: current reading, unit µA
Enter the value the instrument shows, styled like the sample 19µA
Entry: 44µA
